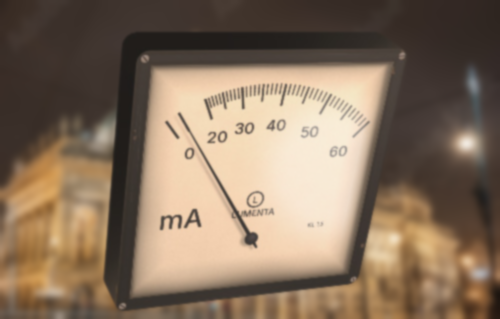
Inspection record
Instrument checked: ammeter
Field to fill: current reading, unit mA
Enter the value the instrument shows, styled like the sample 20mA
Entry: 10mA
